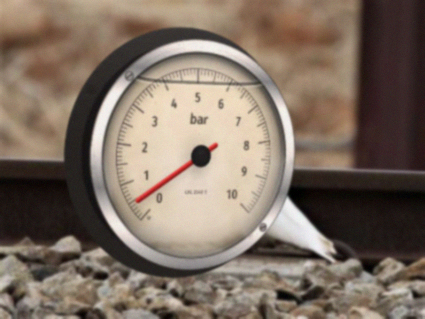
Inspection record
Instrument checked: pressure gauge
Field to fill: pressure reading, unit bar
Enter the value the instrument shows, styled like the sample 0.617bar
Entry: 0.5bar
